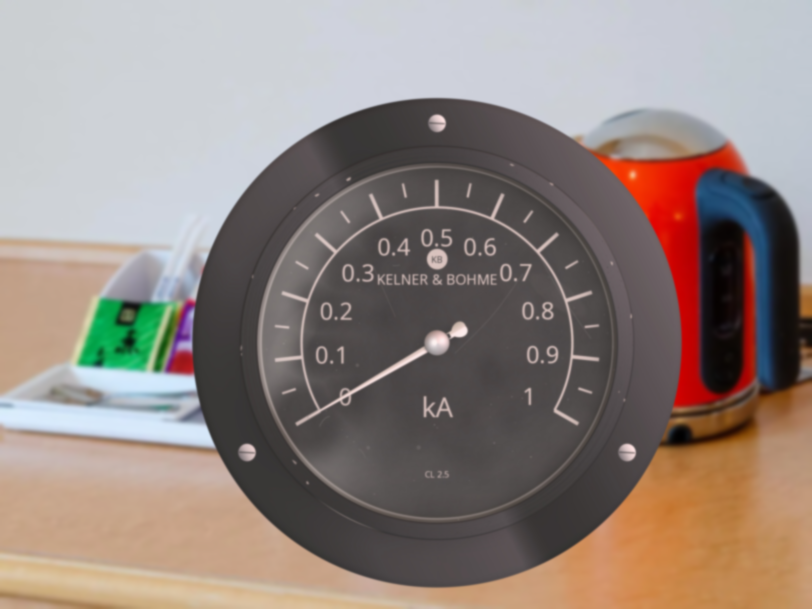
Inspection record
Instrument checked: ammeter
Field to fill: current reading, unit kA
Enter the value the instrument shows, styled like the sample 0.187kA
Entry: 0kA
